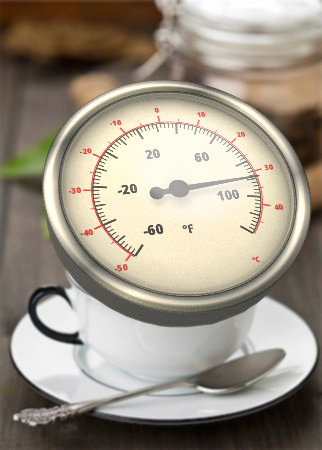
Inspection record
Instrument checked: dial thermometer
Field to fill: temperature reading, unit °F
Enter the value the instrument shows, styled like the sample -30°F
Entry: 90°F
